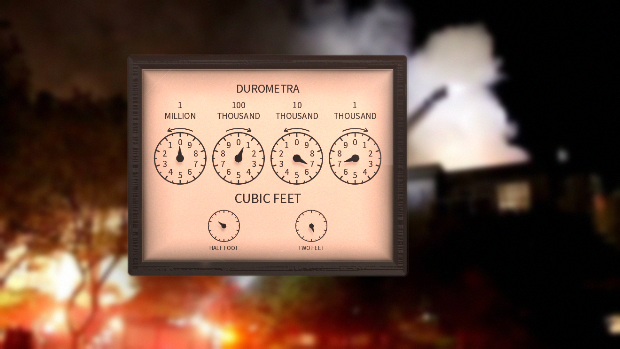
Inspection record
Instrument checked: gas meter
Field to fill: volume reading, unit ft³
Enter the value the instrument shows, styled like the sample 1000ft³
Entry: 6700ft³
